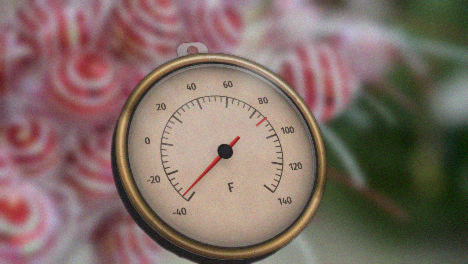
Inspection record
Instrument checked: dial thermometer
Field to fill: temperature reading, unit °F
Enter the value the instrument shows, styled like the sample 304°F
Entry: -36°F
